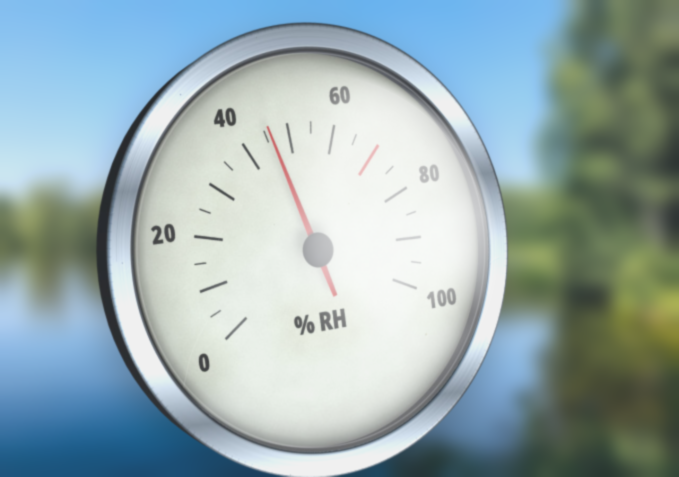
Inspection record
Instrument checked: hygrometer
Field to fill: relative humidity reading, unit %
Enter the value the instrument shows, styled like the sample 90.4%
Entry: 45%
